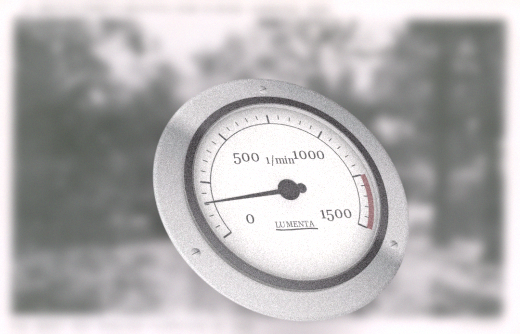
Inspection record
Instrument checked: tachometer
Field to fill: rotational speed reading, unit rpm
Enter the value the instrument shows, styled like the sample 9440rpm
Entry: 150rpm
